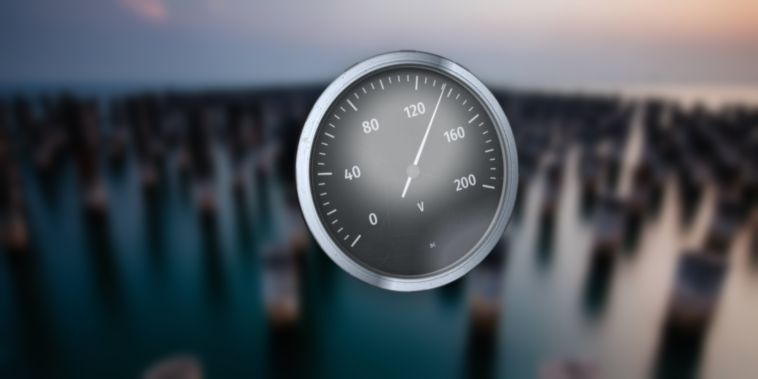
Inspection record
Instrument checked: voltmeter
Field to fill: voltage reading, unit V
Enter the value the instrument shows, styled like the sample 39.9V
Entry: 135V
